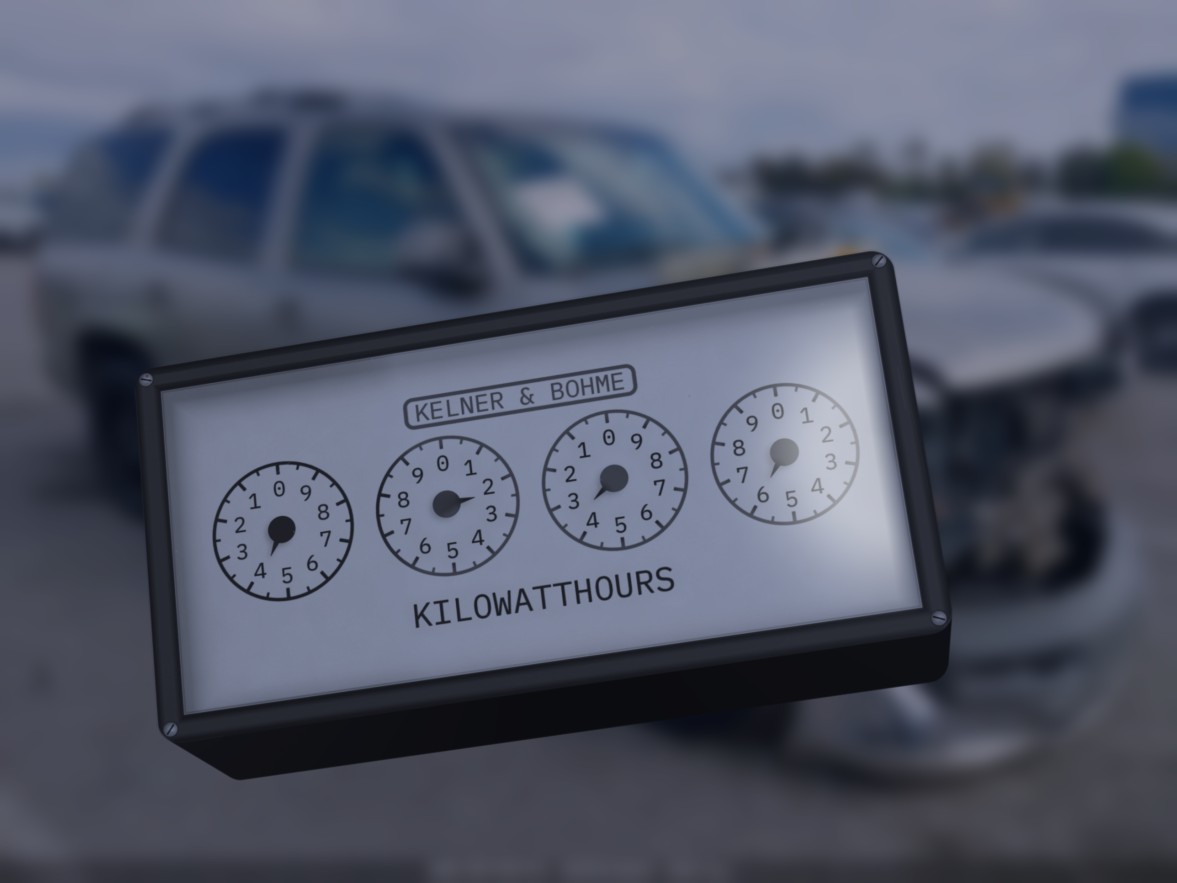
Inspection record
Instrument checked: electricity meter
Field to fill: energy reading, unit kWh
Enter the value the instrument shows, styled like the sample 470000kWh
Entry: 4236kWh
